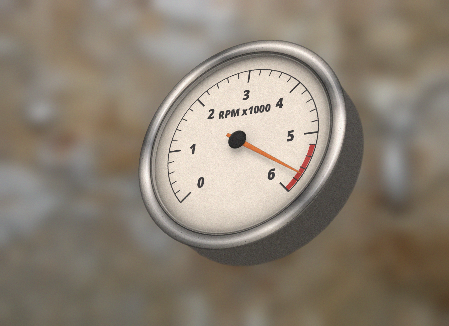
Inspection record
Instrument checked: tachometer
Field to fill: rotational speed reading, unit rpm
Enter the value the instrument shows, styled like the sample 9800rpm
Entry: 5700rpm
